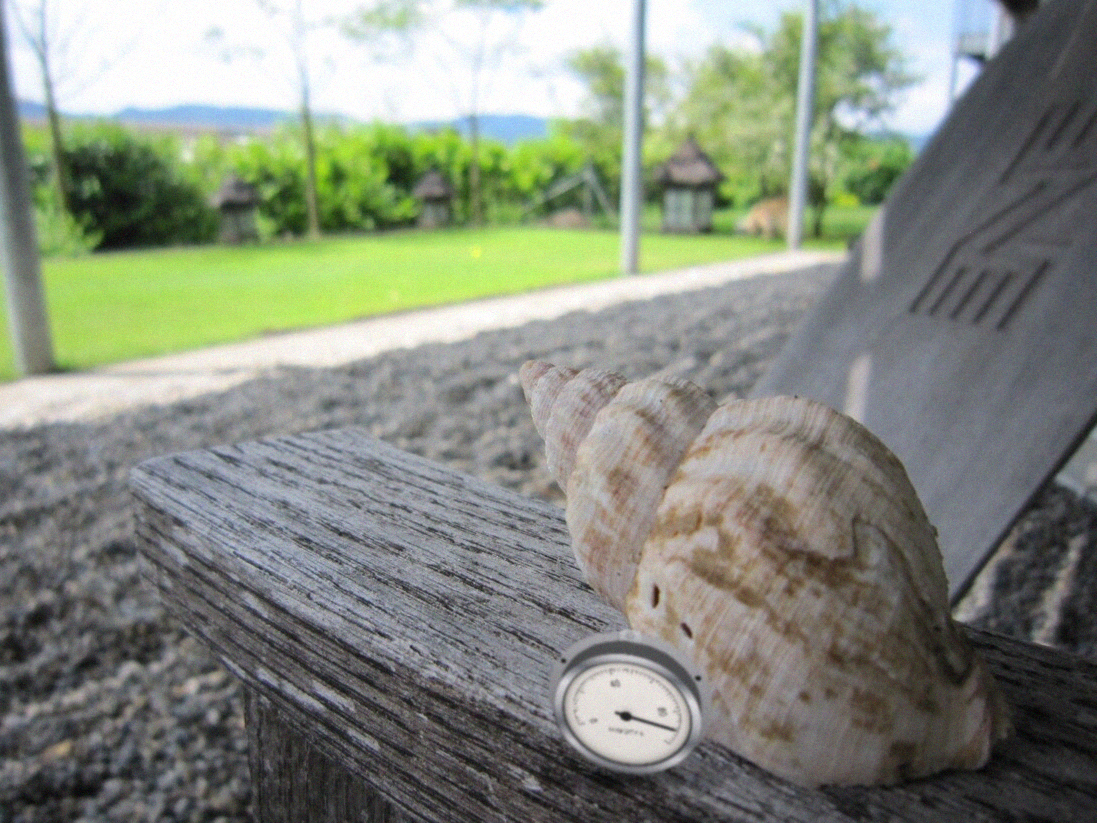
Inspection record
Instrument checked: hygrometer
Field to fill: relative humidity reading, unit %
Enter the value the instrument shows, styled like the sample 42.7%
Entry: 90%
